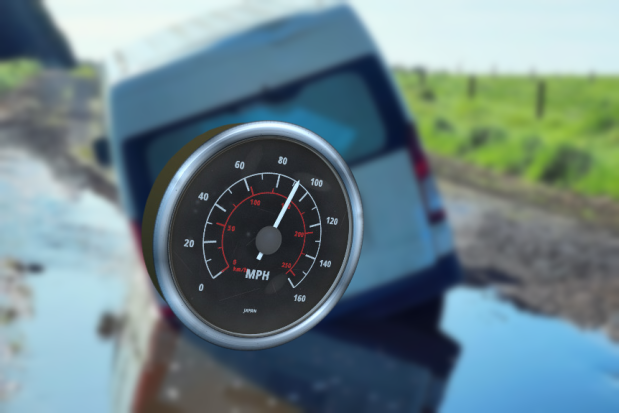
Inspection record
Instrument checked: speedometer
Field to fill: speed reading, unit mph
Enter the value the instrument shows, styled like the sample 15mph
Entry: 90mph
